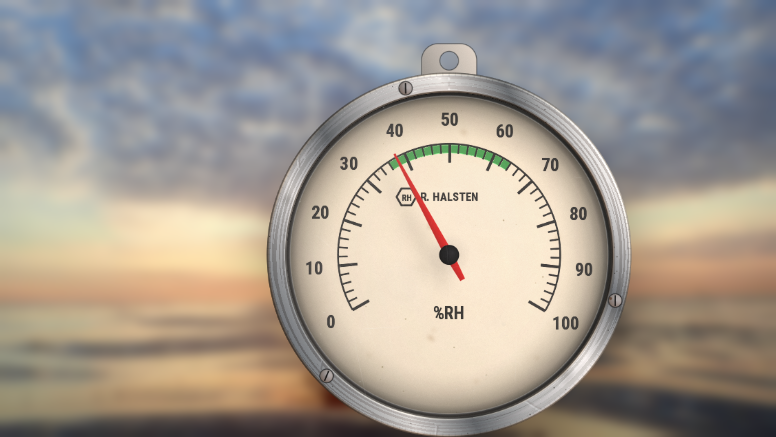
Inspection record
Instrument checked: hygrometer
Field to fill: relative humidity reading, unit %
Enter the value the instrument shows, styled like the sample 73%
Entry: 38%
